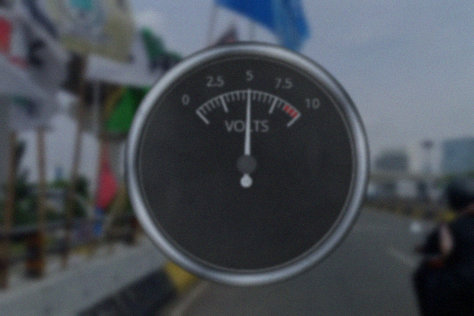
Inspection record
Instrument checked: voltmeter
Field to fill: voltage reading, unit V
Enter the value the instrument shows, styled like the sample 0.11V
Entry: 5V
